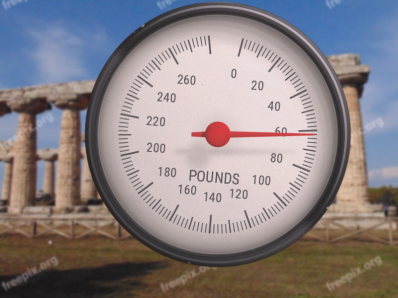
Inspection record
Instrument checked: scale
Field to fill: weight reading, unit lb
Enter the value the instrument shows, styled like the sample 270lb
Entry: 62lb
